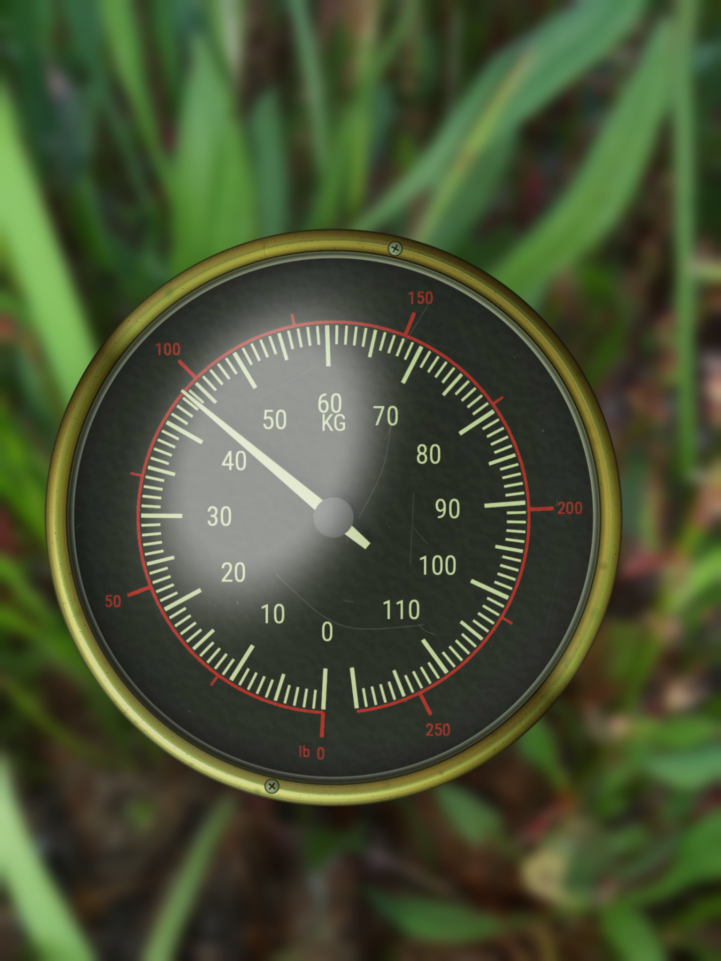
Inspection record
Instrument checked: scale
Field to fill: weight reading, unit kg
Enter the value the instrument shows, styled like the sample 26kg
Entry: 43.5kg
